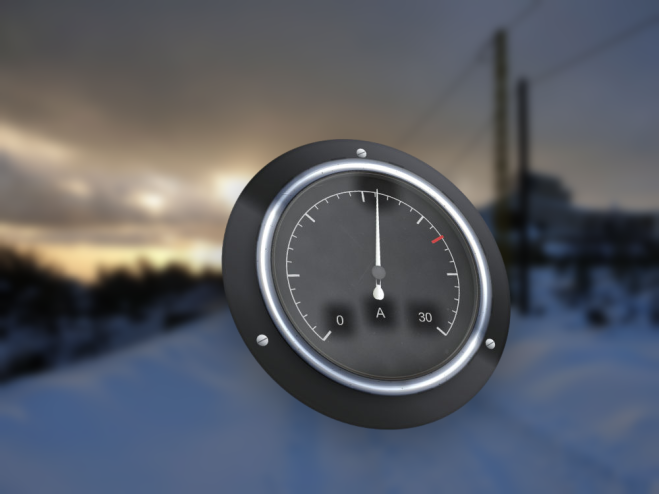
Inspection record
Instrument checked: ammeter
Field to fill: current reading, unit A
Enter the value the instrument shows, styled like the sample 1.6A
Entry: 16A
